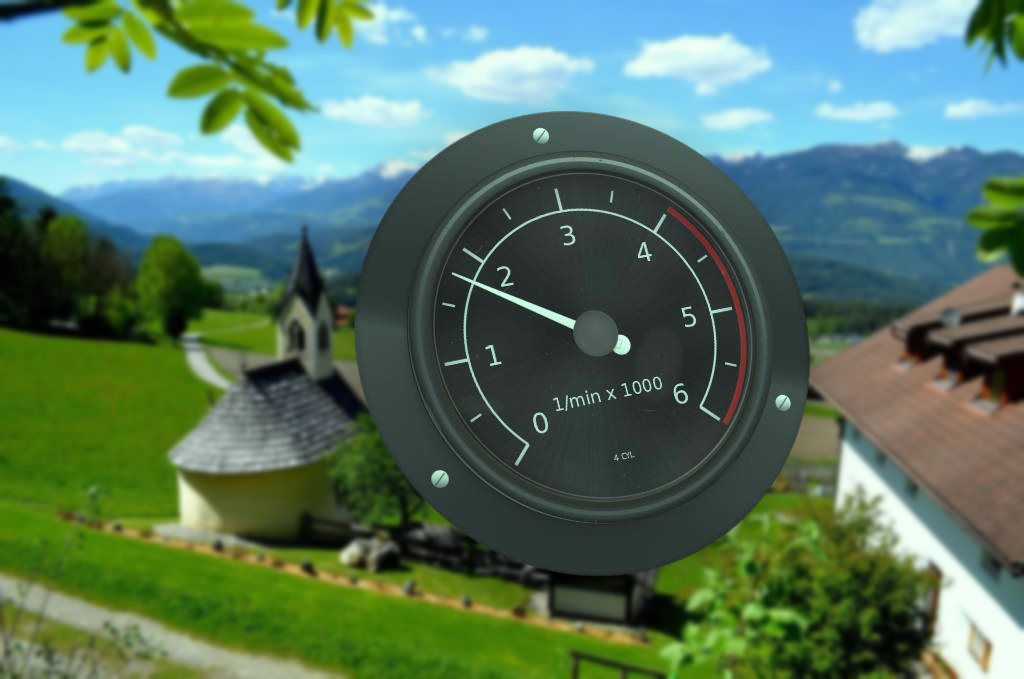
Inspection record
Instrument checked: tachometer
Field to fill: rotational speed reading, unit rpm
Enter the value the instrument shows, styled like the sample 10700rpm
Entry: 1750rpm
